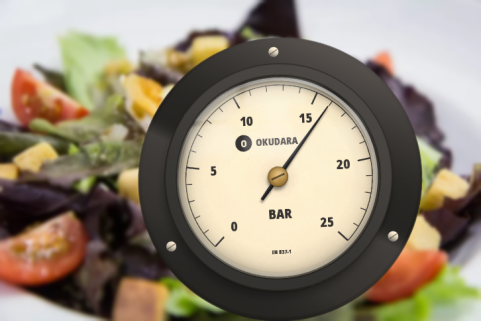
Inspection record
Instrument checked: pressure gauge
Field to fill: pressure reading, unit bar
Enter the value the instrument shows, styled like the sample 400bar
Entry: 16bar
